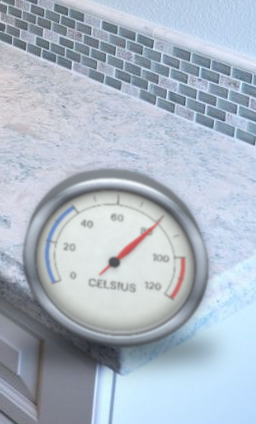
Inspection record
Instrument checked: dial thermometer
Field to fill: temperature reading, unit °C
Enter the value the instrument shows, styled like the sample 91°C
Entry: 80°C
